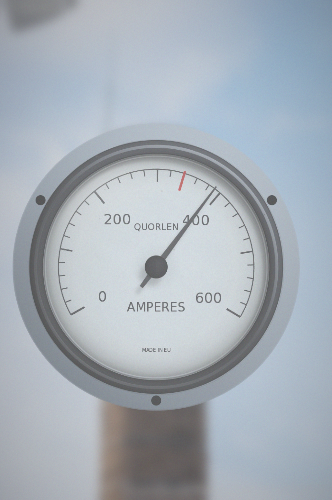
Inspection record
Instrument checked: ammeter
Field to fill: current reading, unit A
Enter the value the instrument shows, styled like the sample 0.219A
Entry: 390A
